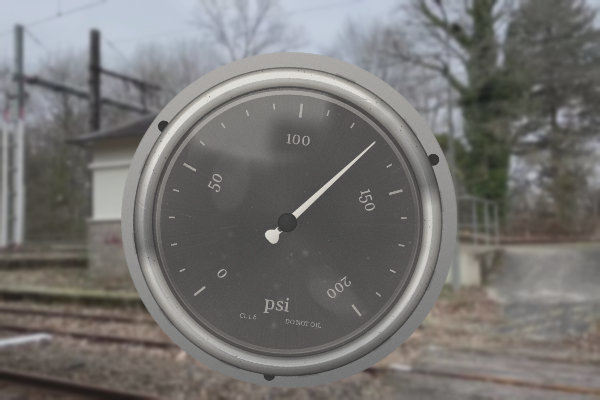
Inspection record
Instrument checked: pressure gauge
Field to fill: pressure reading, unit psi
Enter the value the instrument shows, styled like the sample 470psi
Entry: 130psi
